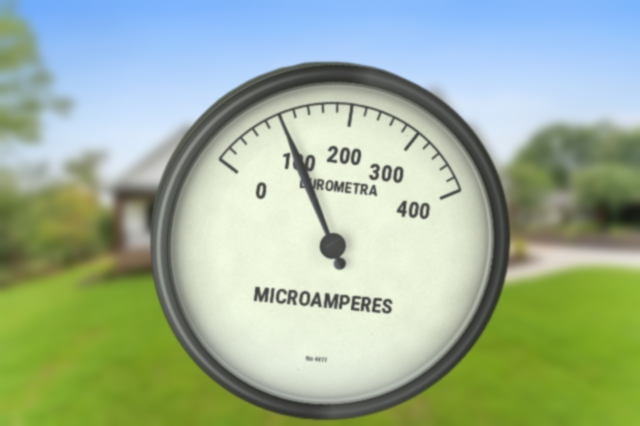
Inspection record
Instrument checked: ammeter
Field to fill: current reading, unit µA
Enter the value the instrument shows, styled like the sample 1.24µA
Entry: 100µA
